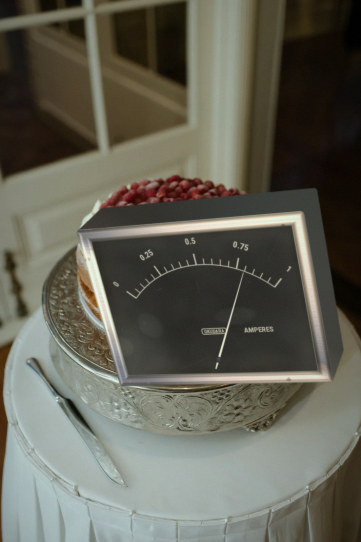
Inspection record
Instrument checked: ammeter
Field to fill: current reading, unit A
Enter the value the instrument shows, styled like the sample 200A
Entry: 0.8A
